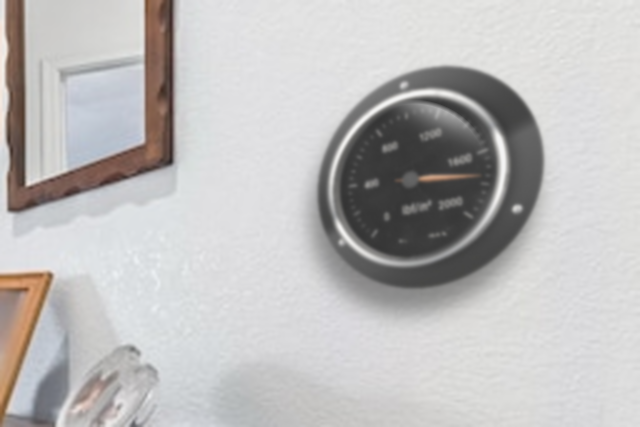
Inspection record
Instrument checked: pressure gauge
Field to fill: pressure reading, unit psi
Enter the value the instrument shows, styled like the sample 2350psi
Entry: 1750psi
